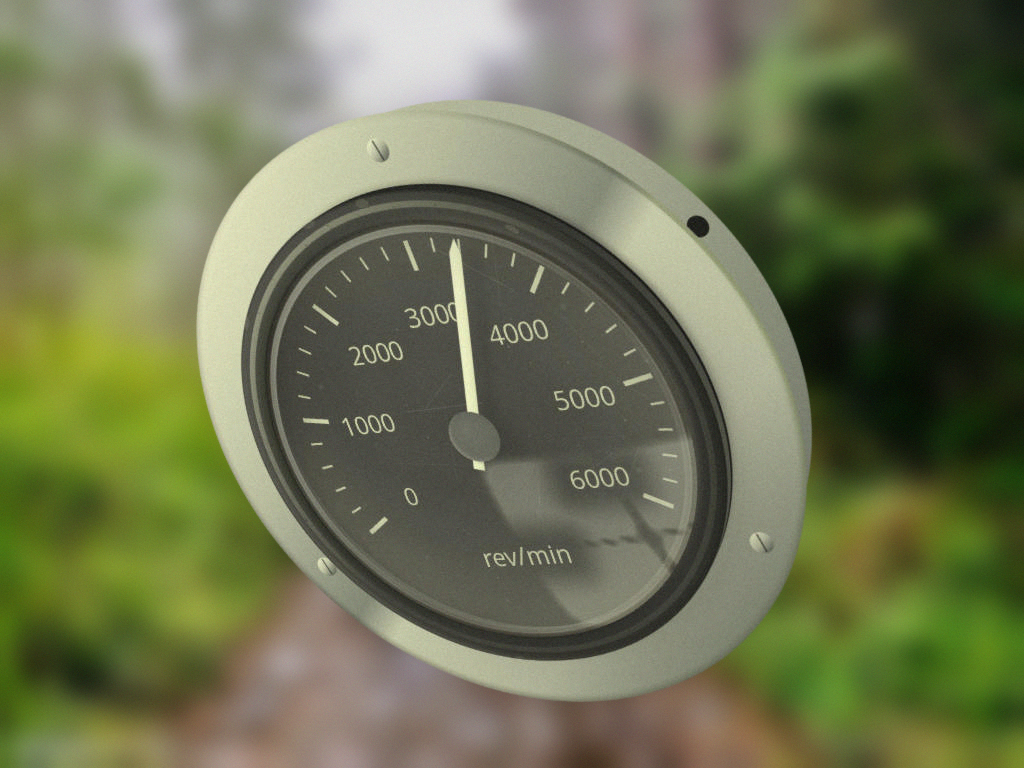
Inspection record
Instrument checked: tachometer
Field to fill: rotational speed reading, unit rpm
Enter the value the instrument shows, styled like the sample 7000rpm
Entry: 3400rpm
